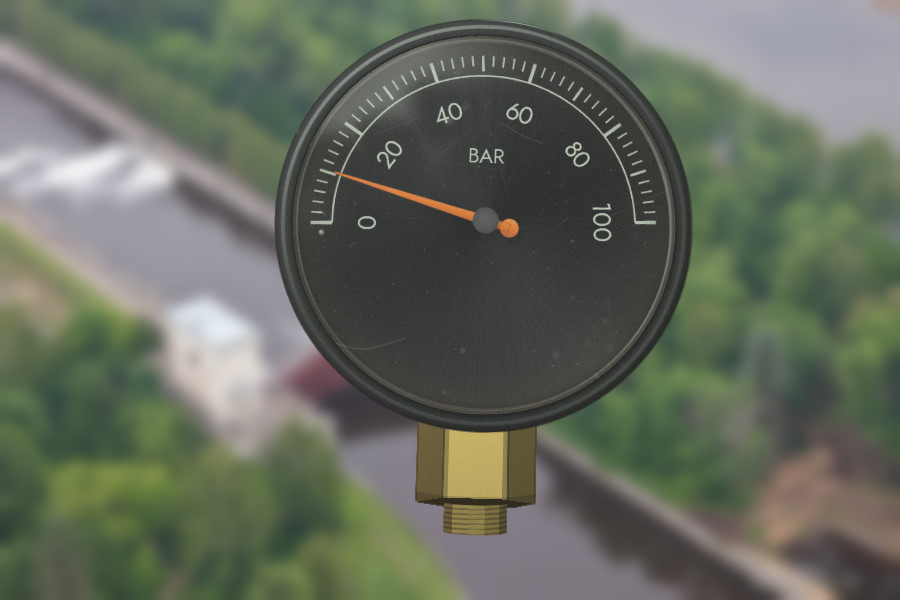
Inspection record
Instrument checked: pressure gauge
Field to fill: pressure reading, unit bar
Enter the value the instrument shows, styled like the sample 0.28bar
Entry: 10bar
